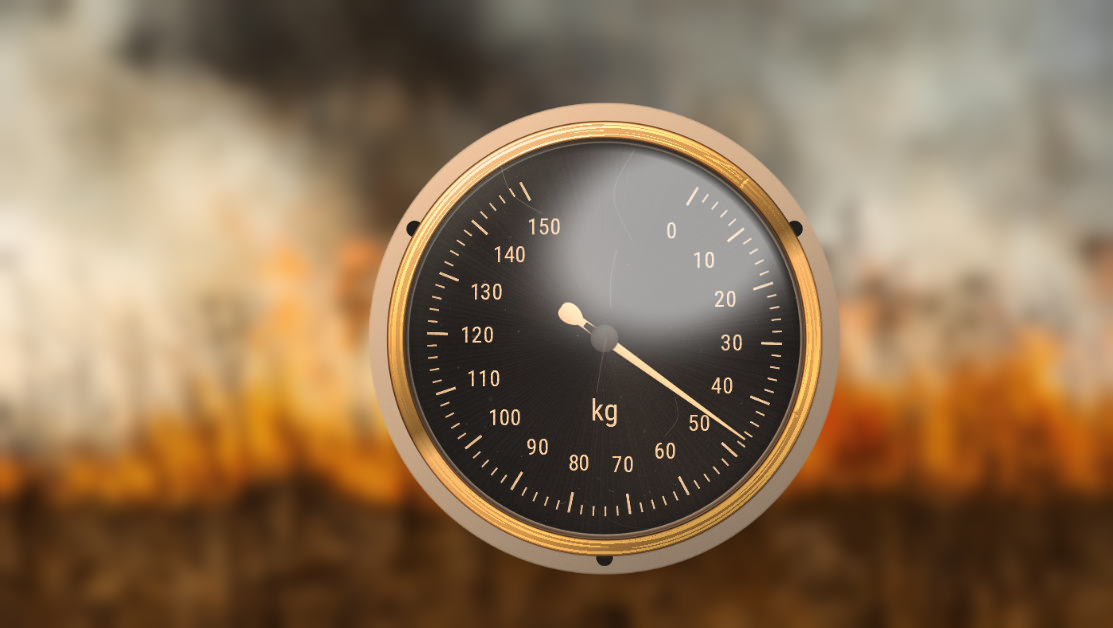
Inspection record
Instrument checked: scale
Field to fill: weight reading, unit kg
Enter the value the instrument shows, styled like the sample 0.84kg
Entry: 47kg
